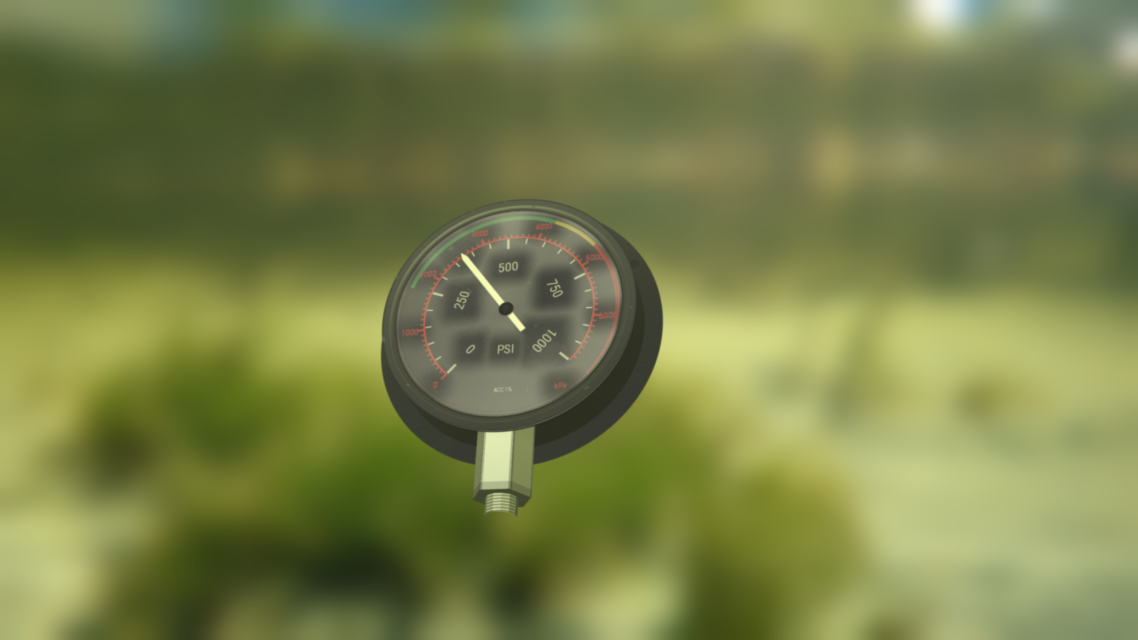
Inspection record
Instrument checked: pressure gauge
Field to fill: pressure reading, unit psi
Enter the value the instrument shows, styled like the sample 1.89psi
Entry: 375psi
